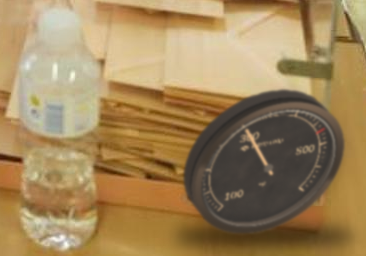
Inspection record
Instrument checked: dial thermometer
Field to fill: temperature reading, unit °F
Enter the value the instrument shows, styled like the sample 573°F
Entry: 300°F
